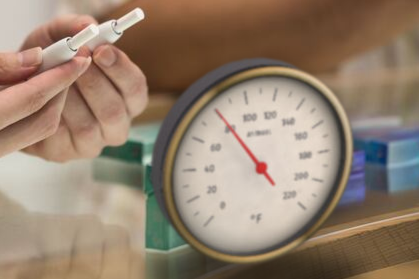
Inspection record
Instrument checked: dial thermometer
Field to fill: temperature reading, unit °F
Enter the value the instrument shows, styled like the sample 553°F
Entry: 80°F
